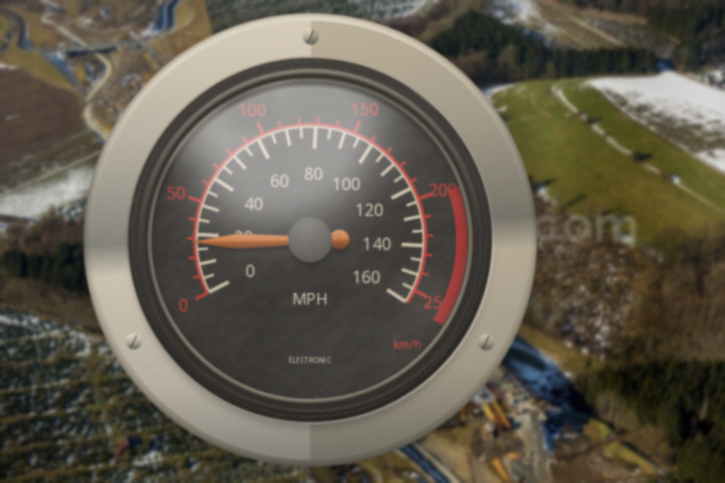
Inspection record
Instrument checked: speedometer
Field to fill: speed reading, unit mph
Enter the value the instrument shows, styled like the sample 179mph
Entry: 17.5mph
